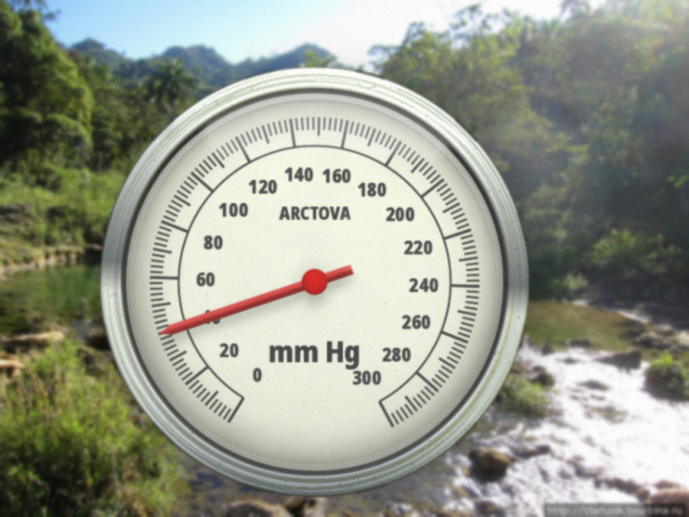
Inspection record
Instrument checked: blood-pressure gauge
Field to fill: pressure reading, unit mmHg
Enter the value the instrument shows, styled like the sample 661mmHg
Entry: 40mmHg
